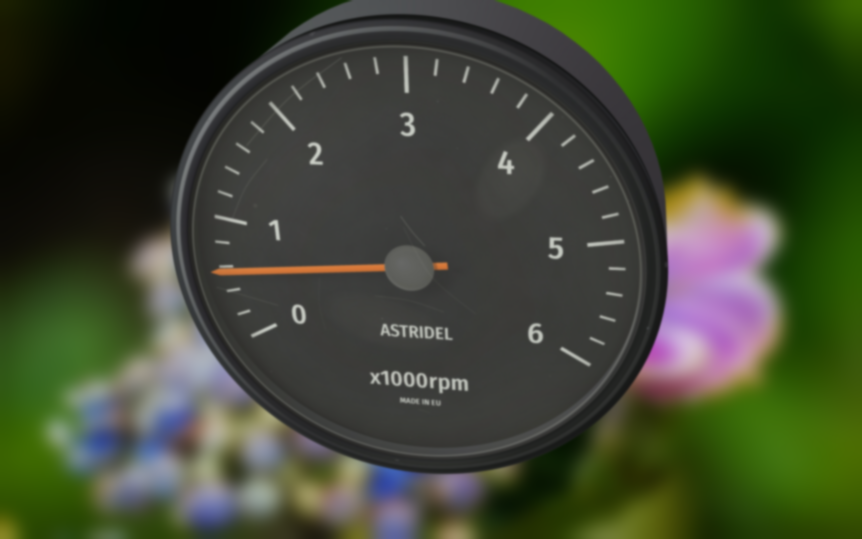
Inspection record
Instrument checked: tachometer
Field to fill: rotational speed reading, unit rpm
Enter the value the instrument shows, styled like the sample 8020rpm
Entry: 600rpm
